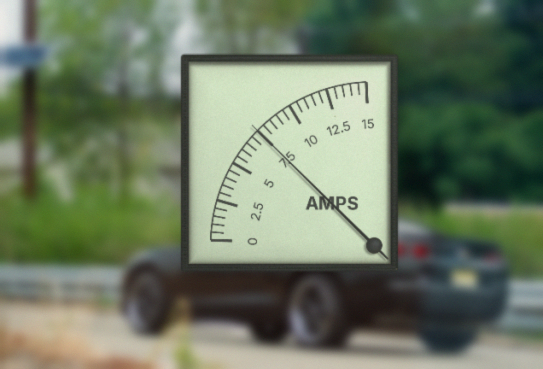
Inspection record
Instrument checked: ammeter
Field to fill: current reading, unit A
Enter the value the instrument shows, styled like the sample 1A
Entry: 7.5A
